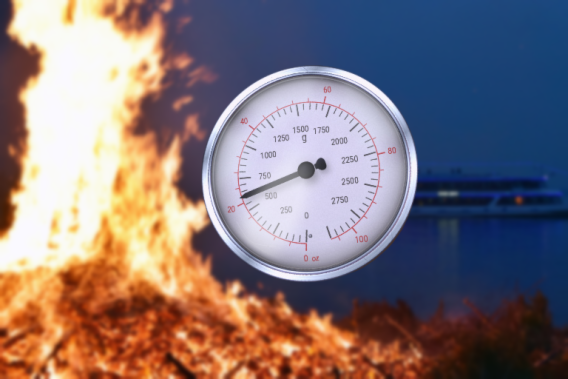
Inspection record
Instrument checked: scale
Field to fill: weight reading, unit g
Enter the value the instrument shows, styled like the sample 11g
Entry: 600g
